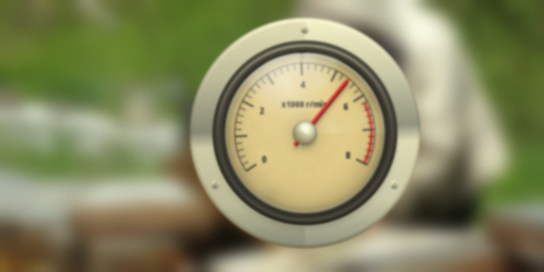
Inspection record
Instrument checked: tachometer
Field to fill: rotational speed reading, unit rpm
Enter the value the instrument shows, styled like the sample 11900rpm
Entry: 5400rpm
